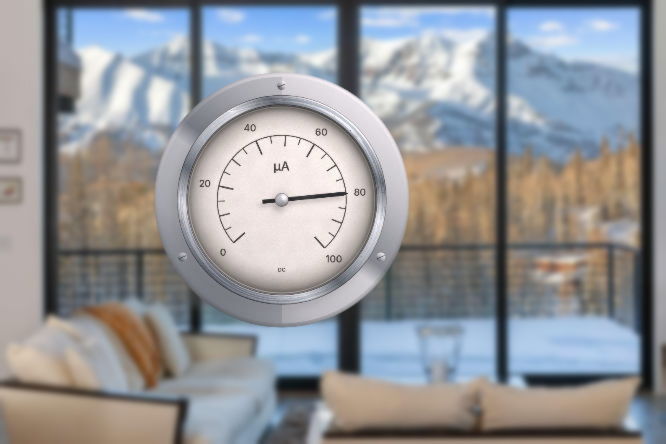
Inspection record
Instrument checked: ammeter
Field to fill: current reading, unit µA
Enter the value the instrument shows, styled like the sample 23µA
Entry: 80µA
